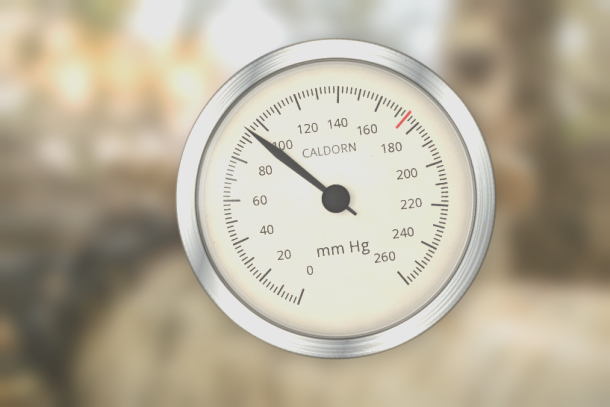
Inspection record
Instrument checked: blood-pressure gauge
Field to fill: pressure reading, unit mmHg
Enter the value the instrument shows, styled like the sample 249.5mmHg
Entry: 94mmHg
